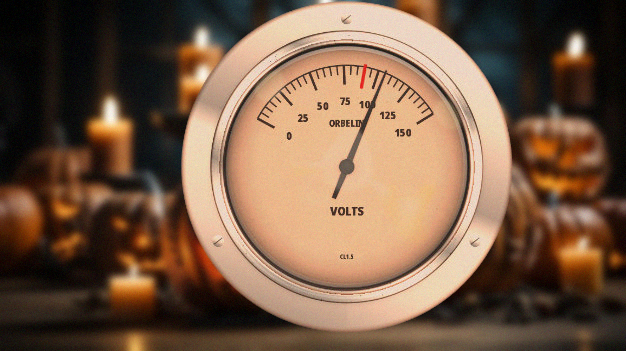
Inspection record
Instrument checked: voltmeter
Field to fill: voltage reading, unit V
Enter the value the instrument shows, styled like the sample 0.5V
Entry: 105V
